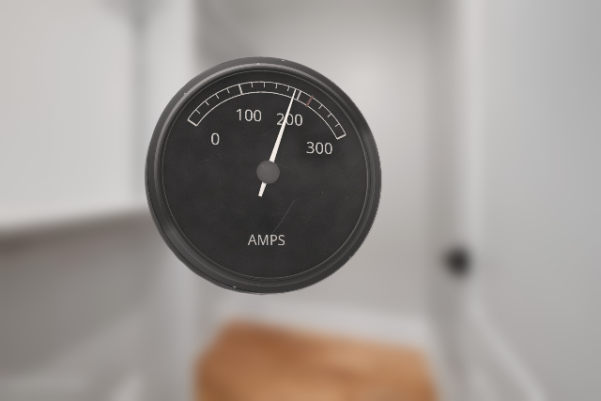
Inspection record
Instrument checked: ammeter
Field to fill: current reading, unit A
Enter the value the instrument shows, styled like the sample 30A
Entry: 190A
